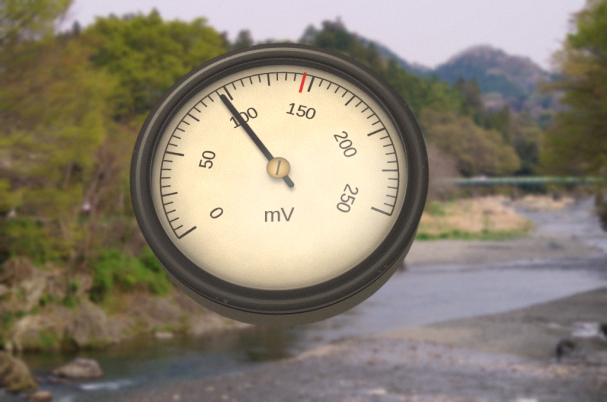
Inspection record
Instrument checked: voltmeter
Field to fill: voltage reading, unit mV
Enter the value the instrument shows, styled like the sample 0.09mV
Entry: 95mV
